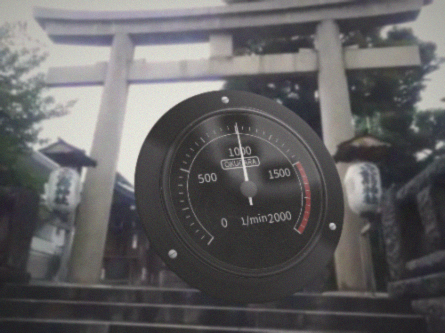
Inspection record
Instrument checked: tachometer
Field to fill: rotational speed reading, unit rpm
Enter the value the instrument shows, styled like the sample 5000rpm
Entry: 1000rpm
